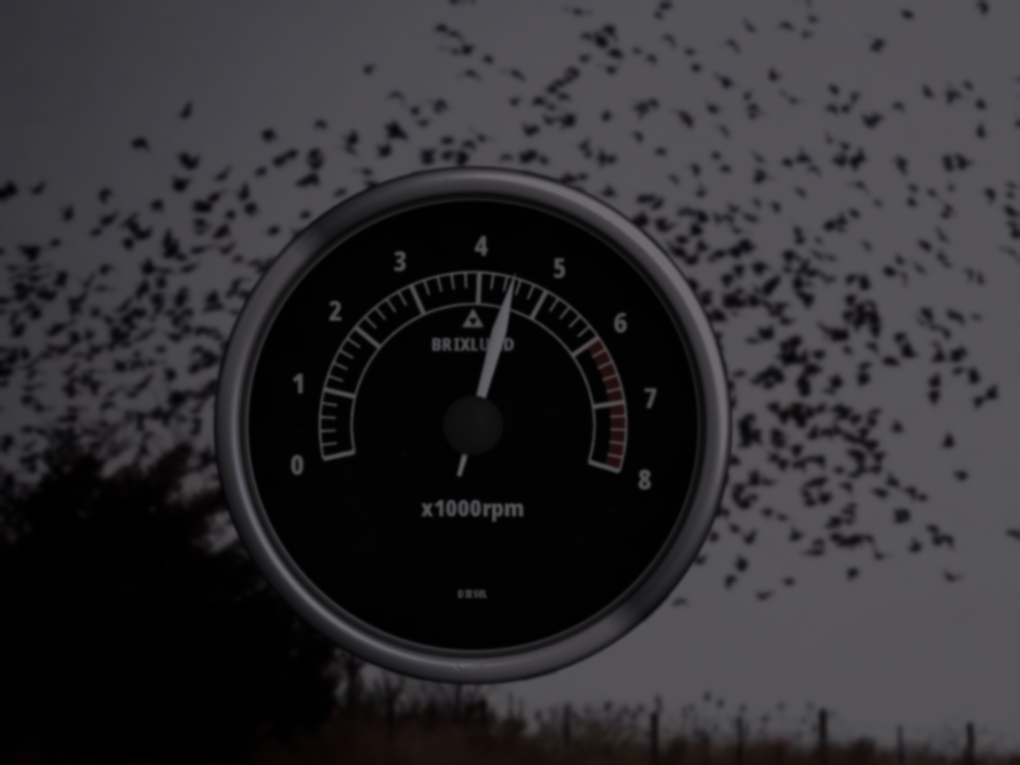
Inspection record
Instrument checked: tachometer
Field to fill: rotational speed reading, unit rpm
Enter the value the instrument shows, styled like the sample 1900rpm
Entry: 4500rpm
